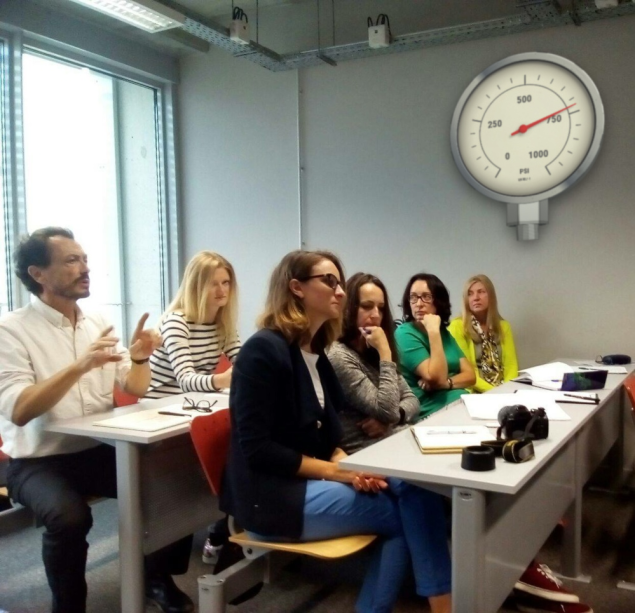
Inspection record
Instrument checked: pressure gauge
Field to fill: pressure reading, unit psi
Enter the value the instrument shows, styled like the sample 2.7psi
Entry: 725psi
